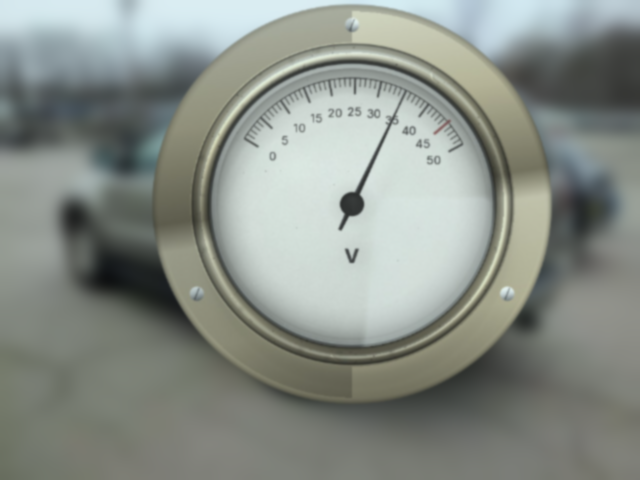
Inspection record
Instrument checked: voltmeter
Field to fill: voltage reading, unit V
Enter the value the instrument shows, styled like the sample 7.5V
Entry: 35V
